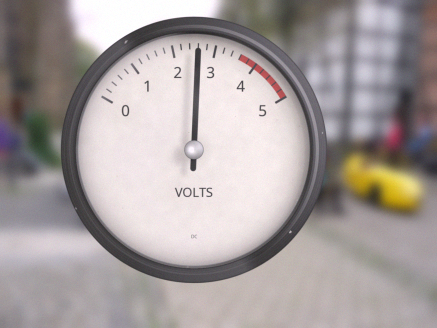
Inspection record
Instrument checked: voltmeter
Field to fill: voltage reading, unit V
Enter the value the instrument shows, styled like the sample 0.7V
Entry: 2.6V
